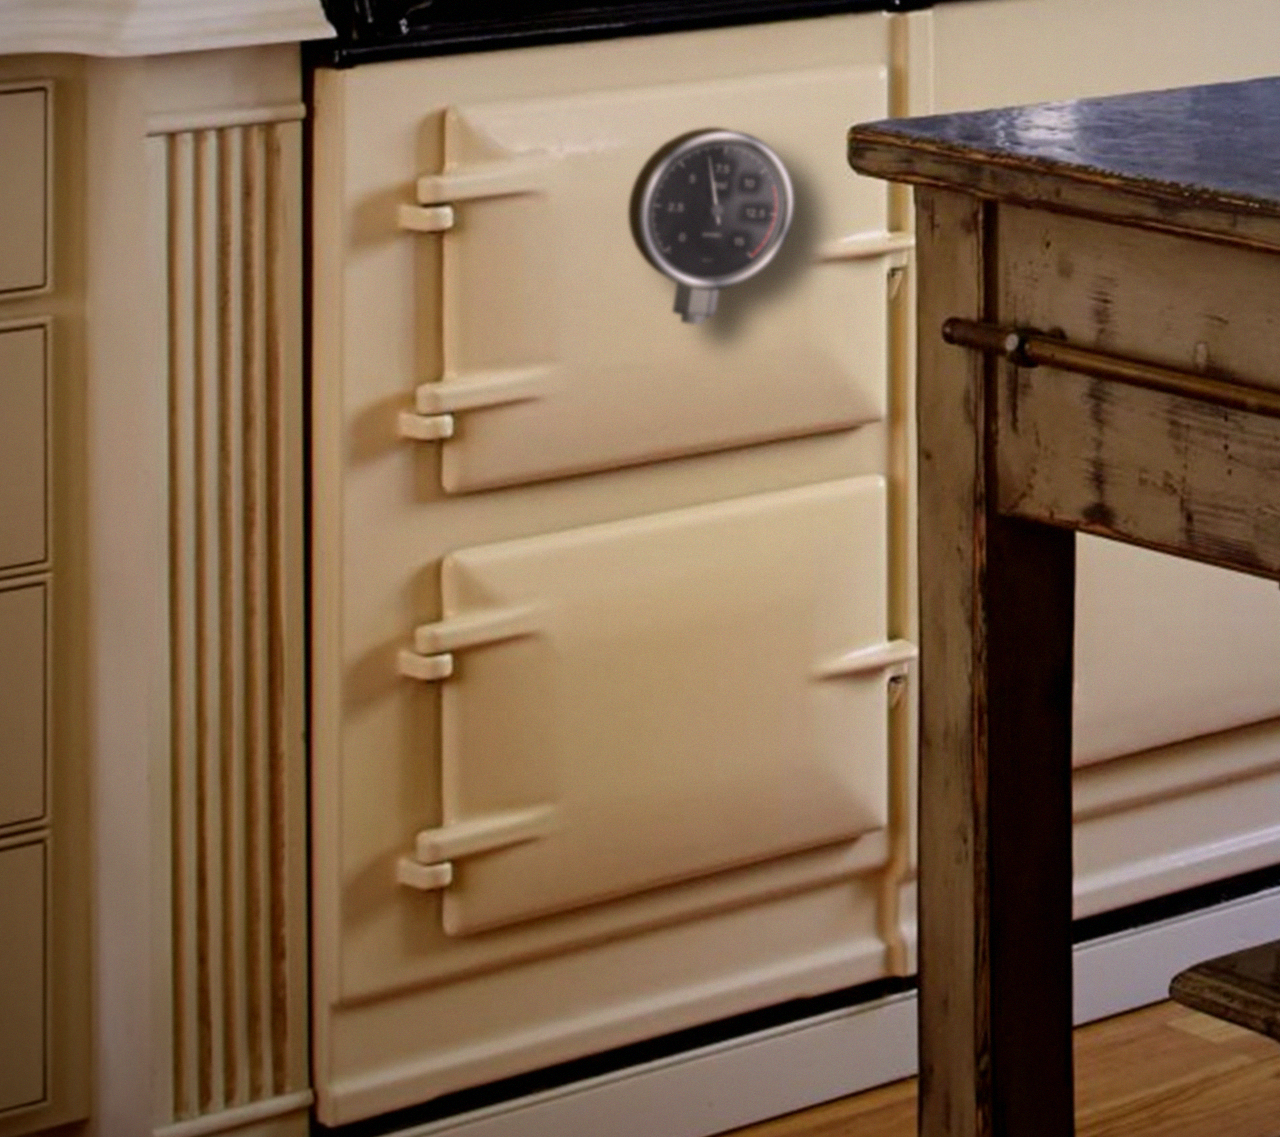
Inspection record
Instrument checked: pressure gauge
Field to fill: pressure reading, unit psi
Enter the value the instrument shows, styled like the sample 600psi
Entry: 6.5psi
